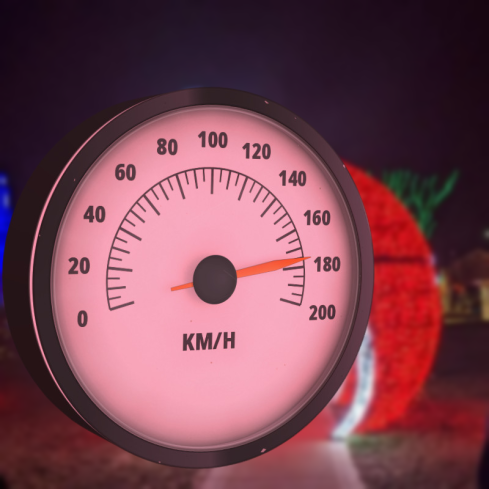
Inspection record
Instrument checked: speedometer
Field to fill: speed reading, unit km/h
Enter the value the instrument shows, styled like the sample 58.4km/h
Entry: 175km/h
